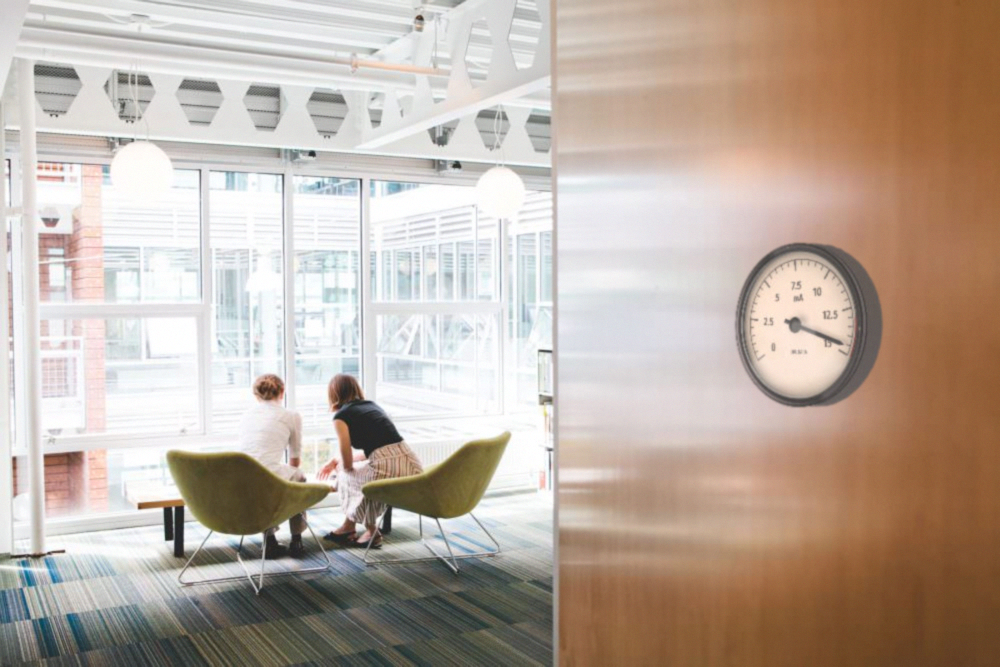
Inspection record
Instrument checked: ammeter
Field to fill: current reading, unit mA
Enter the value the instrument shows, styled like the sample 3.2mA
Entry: 14.5mA
